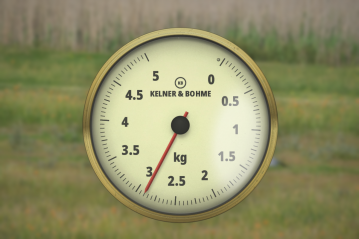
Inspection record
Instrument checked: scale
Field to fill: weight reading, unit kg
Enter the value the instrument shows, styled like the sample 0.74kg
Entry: 2.9kg
